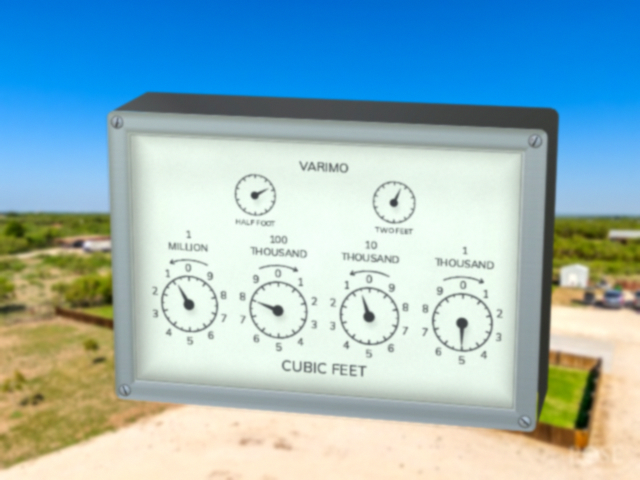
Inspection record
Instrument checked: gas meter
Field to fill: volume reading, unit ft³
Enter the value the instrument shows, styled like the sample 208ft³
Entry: 80500ft³
